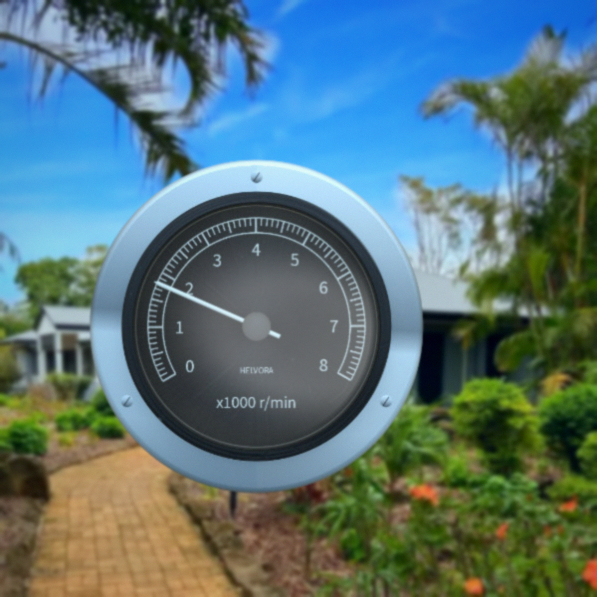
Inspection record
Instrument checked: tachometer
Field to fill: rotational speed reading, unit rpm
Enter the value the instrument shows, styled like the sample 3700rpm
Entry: 1800rpm
